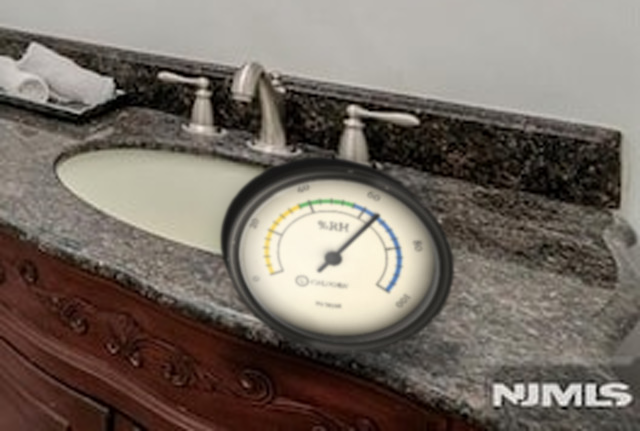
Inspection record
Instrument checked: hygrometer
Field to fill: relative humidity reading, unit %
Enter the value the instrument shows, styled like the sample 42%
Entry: 64%
